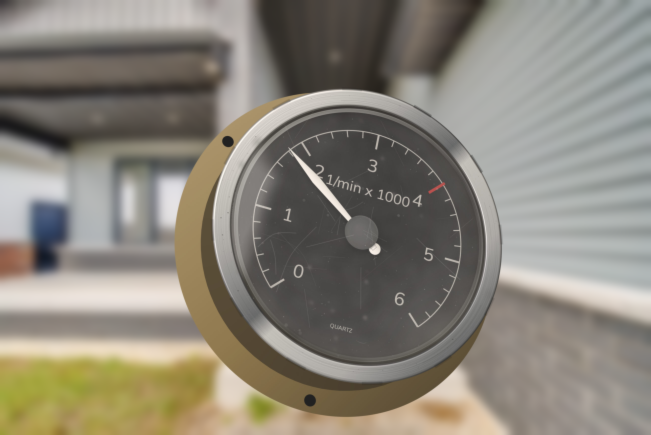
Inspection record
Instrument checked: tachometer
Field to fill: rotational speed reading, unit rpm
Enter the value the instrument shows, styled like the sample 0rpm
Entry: 1800rpm
